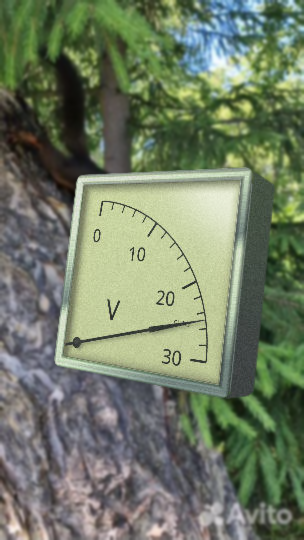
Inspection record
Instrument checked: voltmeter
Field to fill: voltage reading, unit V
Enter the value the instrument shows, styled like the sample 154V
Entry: 25V
